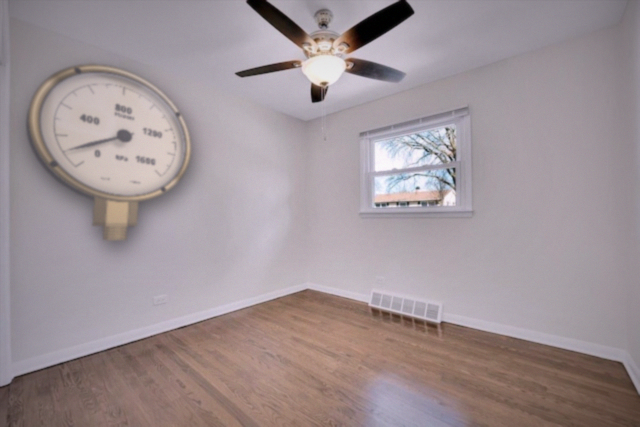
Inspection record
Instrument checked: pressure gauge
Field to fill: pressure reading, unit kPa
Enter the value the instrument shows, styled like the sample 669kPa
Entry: 100kPa
